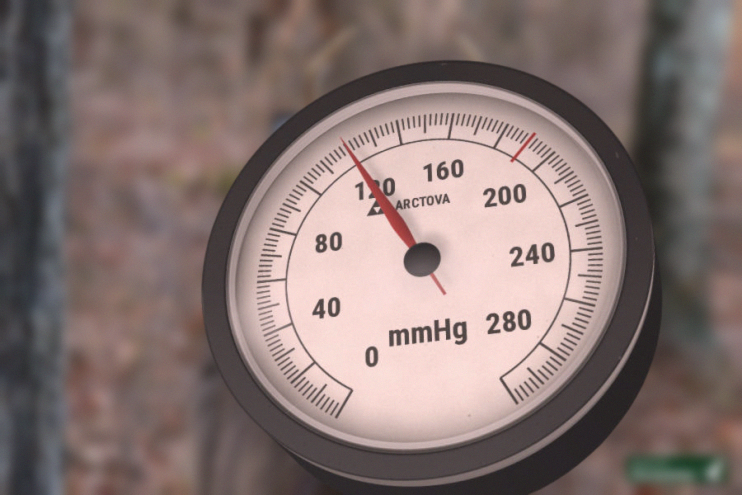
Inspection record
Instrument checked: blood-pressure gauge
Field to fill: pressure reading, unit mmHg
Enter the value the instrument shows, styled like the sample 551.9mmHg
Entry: 120mmHg
